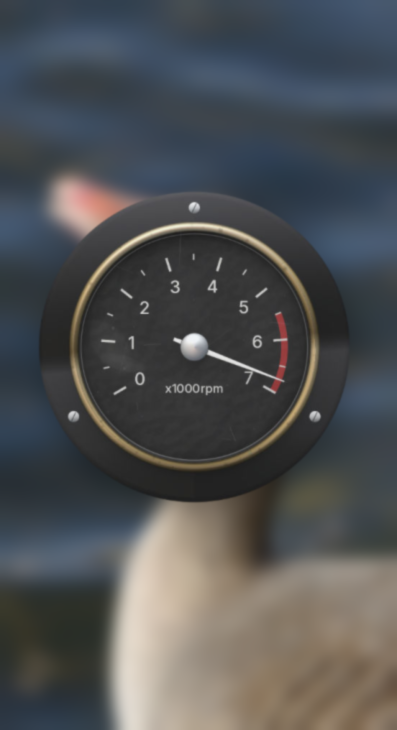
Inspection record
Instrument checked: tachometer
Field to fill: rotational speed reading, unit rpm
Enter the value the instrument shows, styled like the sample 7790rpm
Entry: 6750rpm
